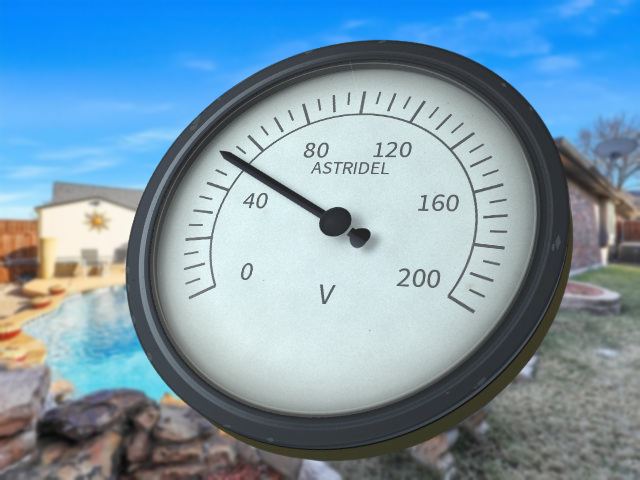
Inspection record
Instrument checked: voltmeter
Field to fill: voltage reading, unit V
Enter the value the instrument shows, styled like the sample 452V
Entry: 50V
